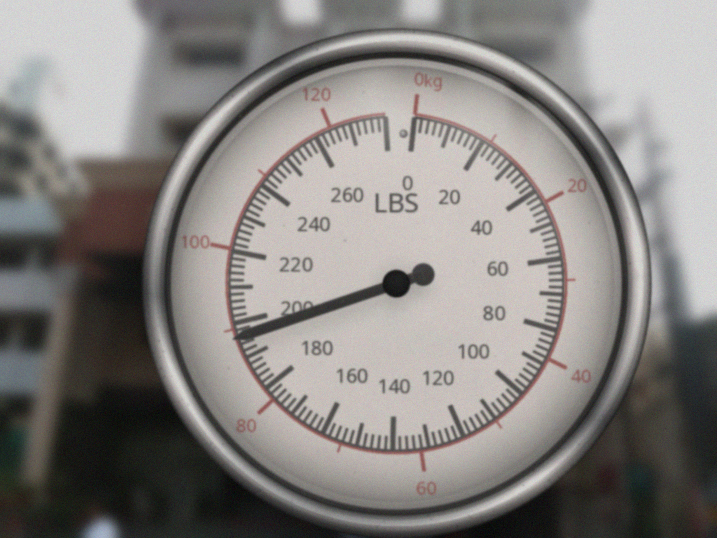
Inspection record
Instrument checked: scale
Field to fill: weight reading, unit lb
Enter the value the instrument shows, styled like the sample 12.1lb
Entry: 196lb
